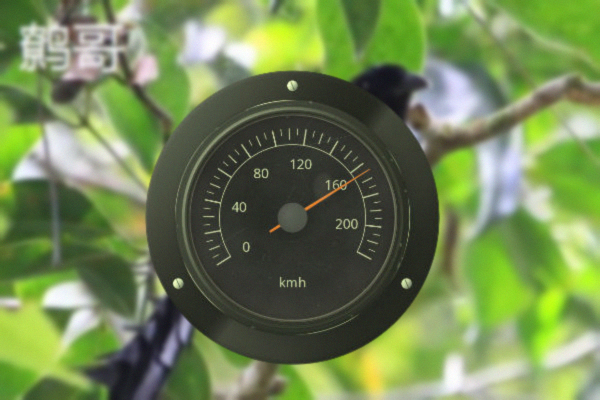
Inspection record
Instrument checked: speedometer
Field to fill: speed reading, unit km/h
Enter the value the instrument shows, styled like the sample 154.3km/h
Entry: 165km/h
